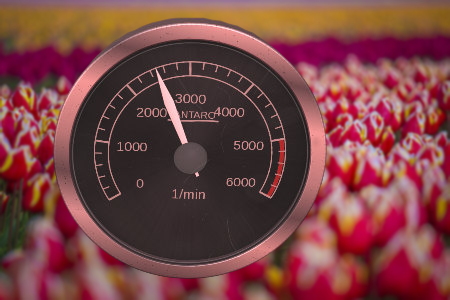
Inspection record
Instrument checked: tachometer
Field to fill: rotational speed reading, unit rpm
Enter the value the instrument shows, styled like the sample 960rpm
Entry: 2500rpm
